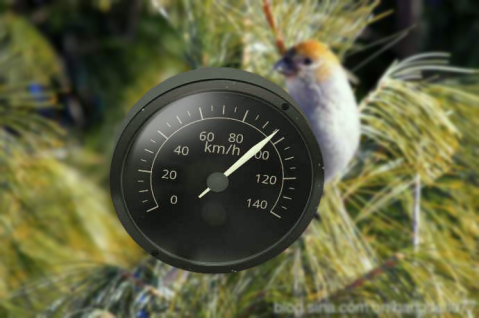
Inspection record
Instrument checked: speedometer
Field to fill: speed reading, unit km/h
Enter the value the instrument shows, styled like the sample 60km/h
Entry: 95km/h
